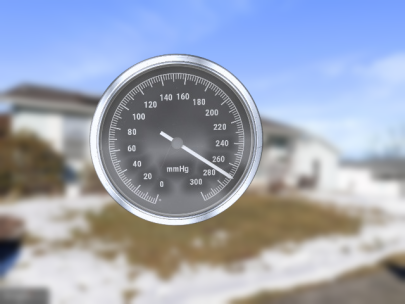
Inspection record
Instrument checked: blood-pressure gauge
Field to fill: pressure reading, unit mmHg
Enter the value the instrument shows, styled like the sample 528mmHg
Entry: 270mmHg
